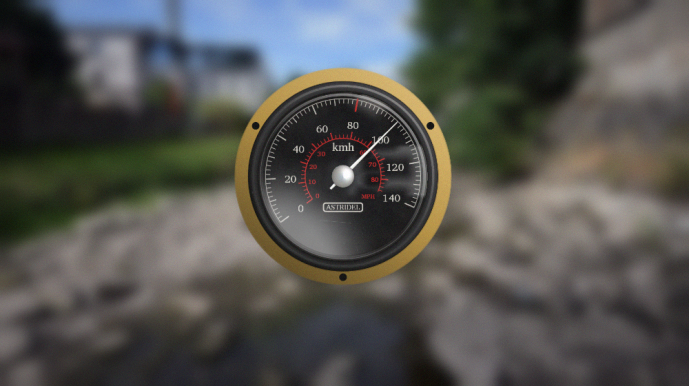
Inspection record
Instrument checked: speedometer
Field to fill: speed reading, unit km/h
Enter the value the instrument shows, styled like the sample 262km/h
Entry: 100km/h
